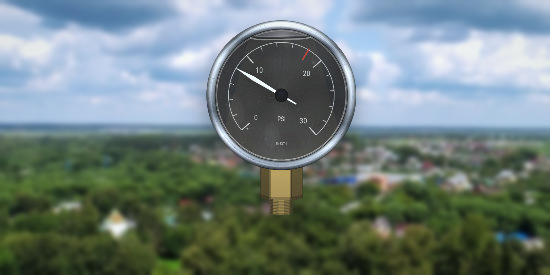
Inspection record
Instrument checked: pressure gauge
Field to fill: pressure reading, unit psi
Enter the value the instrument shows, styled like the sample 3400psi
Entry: 8psi
